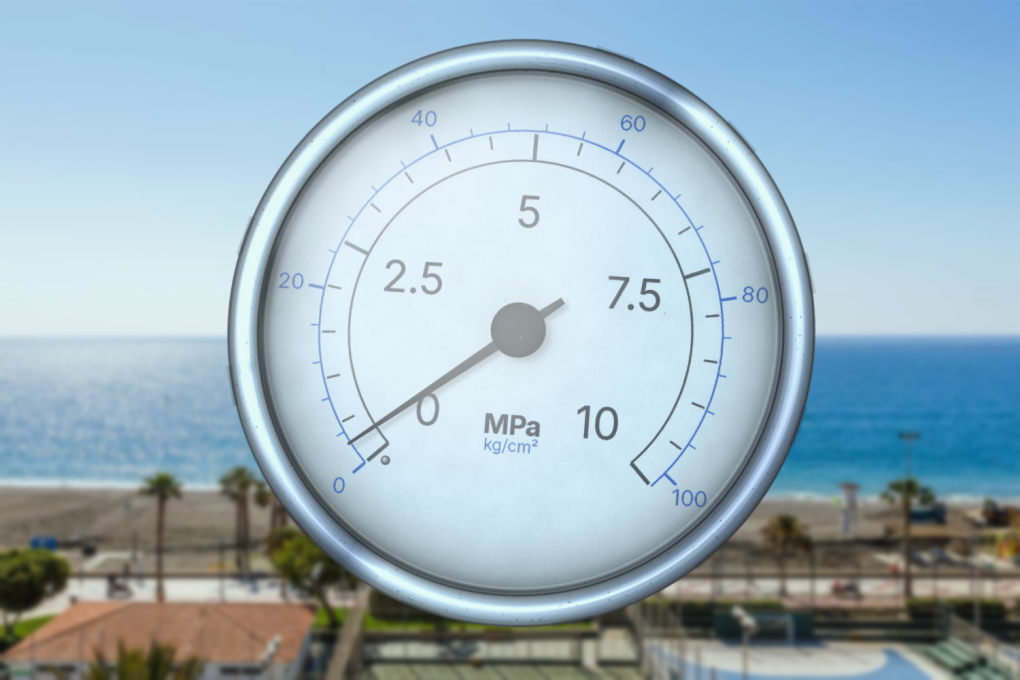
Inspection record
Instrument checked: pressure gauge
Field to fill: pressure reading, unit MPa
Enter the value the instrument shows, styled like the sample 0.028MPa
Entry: 0.25MPa
